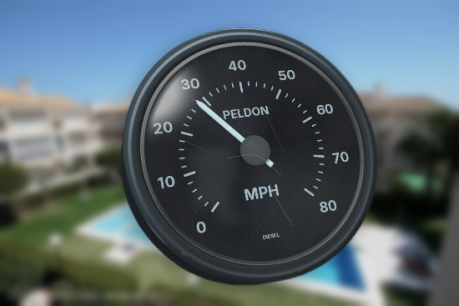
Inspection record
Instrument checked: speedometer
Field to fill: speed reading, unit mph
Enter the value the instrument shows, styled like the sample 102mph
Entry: 28mph
